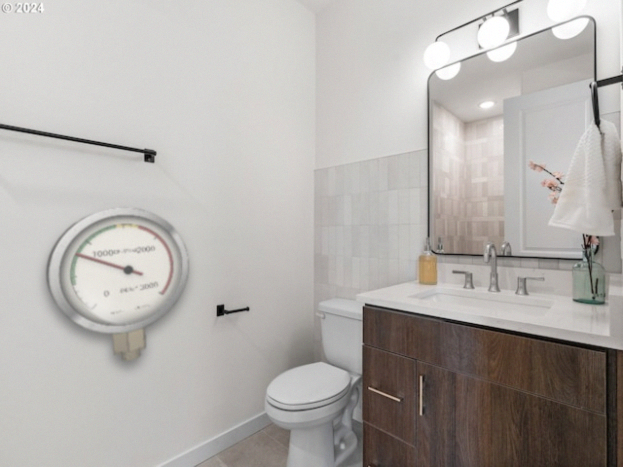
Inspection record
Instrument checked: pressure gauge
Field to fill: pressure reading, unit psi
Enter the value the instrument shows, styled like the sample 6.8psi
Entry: 800psi
